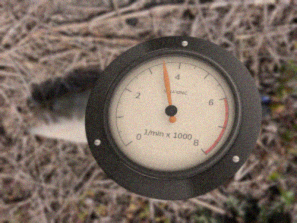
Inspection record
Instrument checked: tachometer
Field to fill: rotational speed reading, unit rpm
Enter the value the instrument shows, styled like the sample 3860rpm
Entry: 3500rpm
